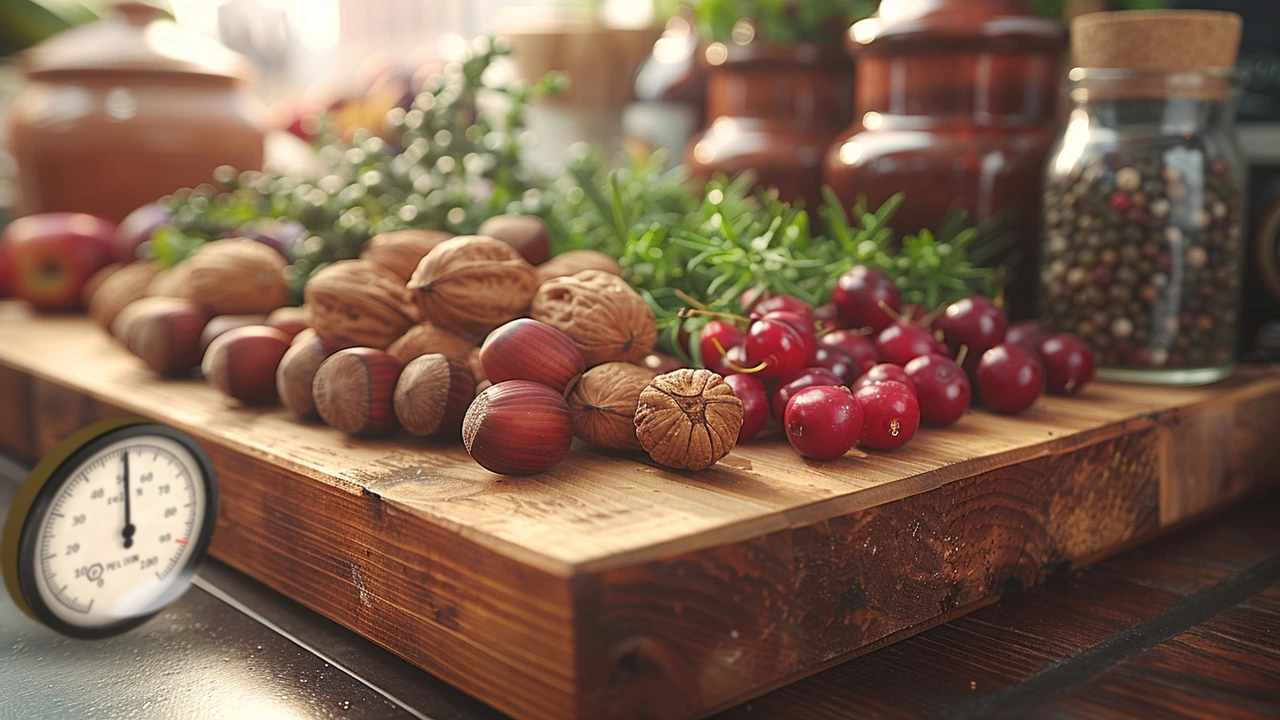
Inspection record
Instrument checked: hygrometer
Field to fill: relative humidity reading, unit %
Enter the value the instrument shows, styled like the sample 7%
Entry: 50%
